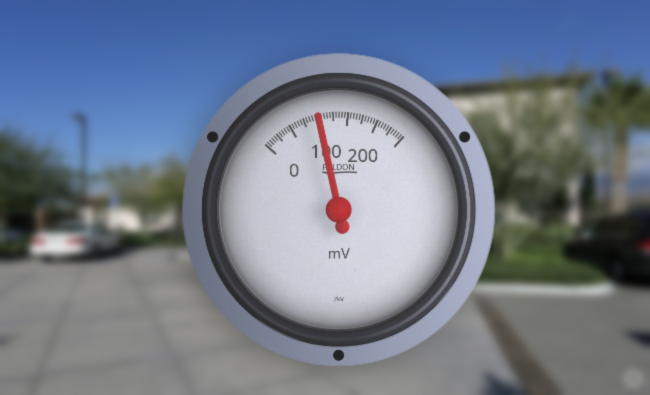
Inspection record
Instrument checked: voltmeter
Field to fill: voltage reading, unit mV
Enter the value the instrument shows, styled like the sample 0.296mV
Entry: 100mV
